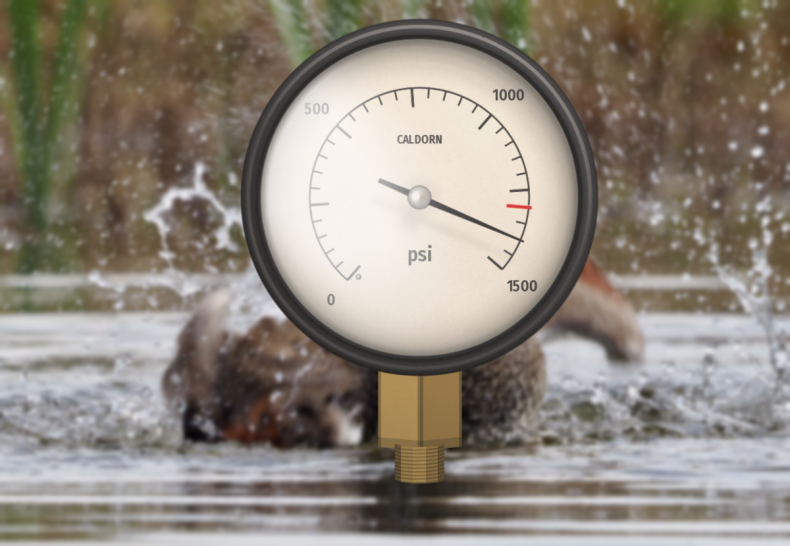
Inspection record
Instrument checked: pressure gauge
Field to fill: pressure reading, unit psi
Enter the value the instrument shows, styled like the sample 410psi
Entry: 1400psi
